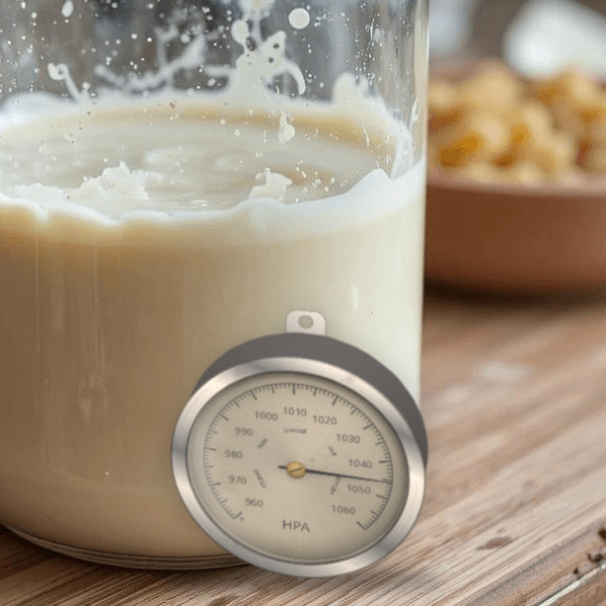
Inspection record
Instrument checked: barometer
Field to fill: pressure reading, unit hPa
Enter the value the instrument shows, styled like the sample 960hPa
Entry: 1045hPa
